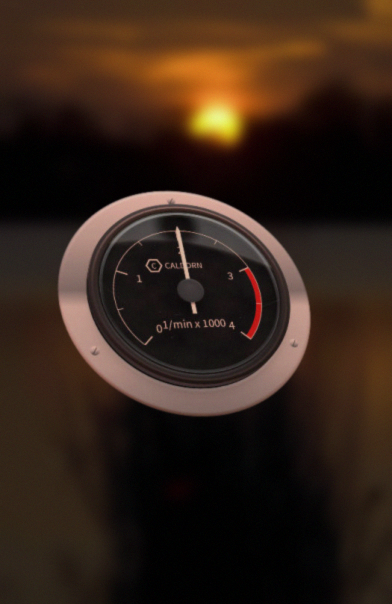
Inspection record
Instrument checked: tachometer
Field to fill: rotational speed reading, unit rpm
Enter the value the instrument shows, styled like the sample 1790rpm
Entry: 2000rpm
